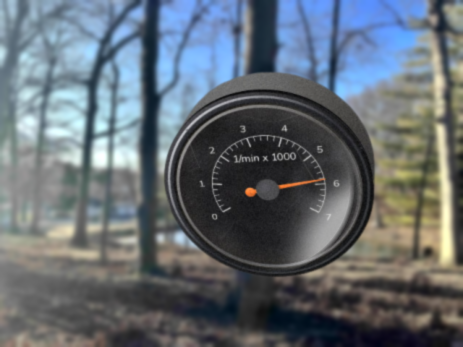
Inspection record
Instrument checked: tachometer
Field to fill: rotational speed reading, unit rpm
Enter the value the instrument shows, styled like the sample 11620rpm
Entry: 5800rpm
